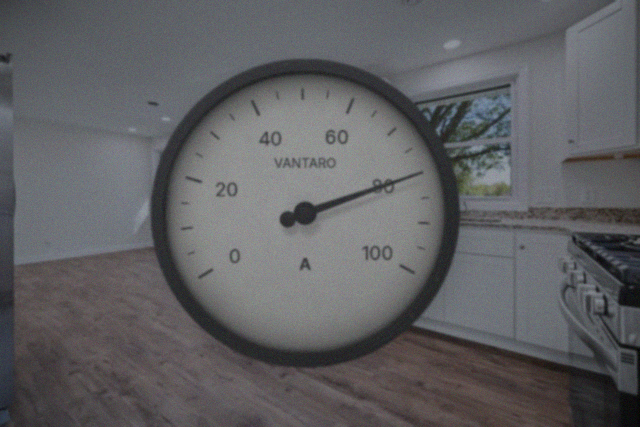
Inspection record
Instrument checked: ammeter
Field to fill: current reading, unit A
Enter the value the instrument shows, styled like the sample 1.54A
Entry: 80A
